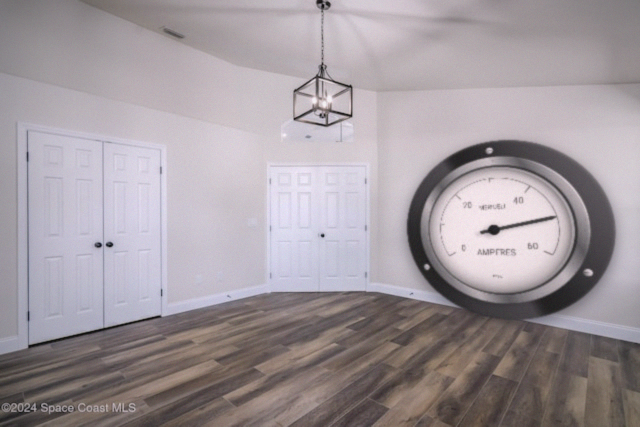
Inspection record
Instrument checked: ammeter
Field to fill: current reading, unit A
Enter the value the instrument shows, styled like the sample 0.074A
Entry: 50A
